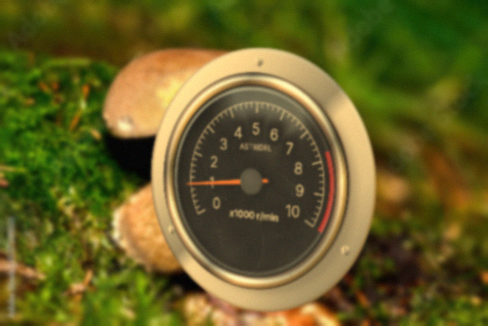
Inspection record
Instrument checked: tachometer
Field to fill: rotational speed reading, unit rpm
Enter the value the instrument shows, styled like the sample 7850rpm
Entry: 1000rpm
